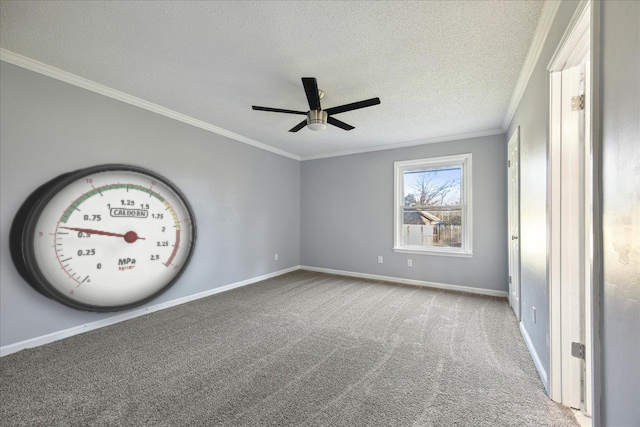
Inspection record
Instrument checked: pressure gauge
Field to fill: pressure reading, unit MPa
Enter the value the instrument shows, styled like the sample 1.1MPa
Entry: 0.55MPa
